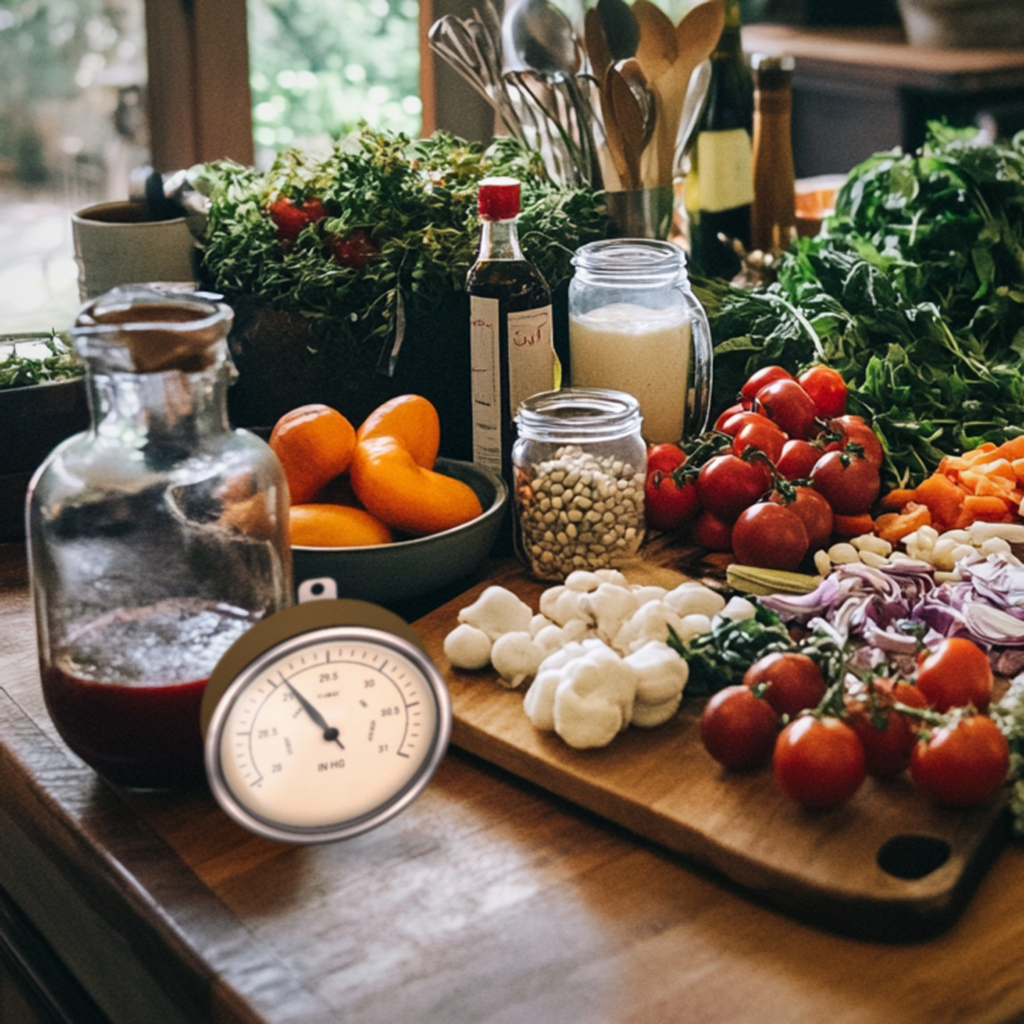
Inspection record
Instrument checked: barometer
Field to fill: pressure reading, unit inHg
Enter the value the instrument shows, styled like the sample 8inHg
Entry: 29.1inHg
